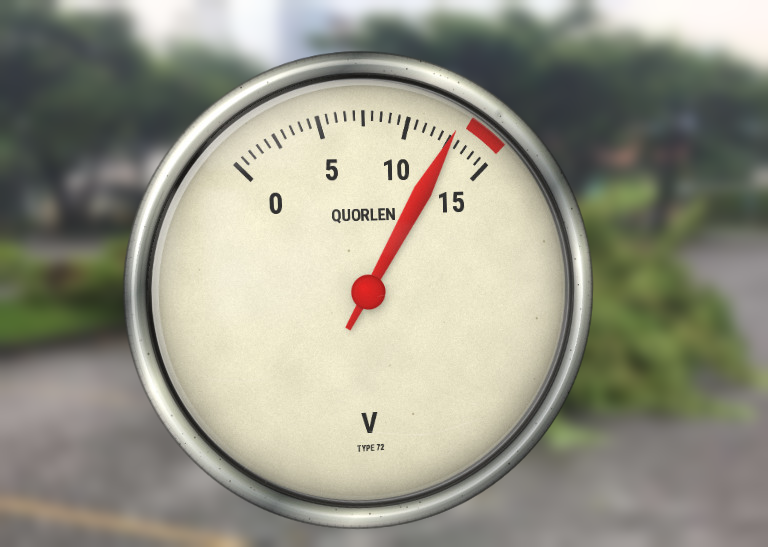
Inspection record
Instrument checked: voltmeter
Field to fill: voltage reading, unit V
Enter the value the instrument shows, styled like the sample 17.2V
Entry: 12.5V
